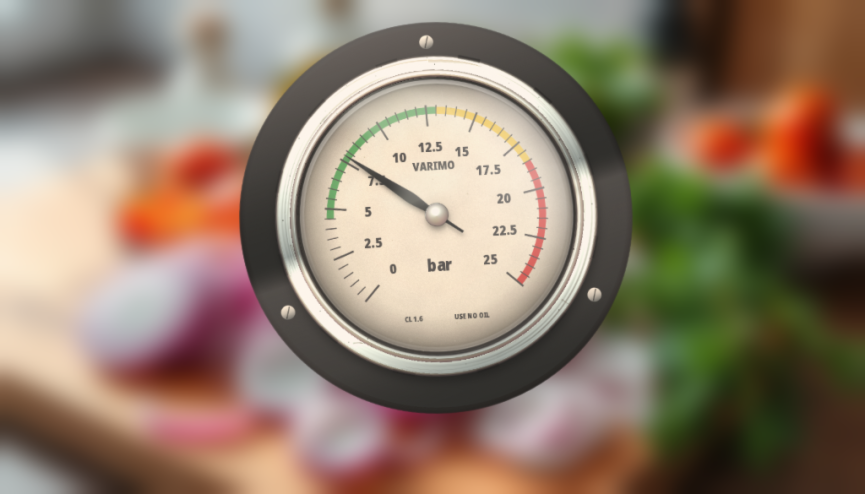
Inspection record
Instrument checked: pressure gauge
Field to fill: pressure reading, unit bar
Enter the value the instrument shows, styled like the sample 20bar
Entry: 7.75bar
